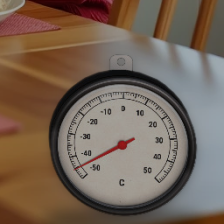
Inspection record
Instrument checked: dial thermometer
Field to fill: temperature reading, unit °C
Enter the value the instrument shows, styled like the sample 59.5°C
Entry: -45°C
